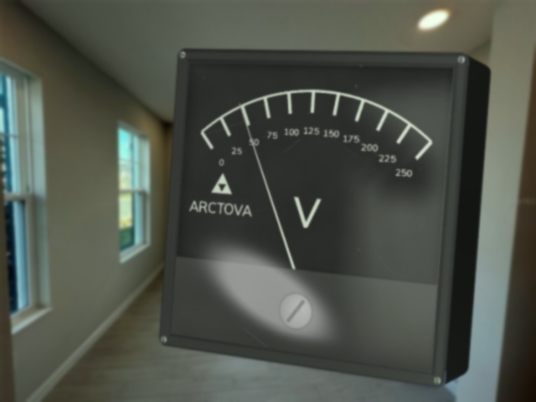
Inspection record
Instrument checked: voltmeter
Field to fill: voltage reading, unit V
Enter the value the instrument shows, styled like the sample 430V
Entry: 50V
